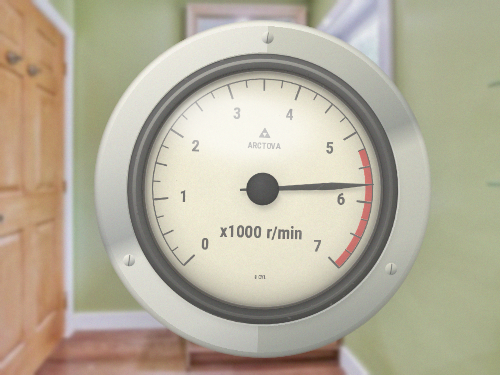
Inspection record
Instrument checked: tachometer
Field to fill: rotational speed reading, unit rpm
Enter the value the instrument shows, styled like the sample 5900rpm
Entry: 5750rpm
